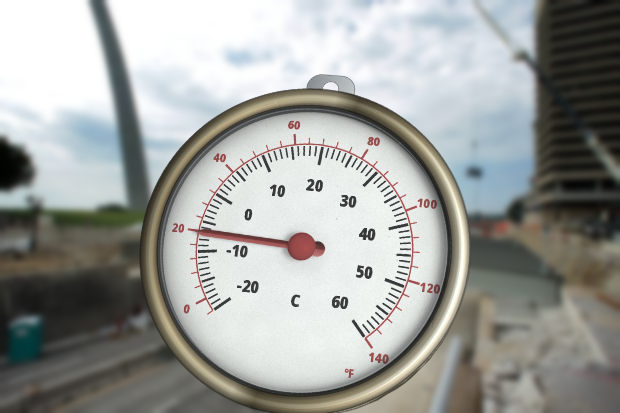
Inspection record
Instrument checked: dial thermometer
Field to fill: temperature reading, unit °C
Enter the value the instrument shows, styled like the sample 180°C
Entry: -7°C
